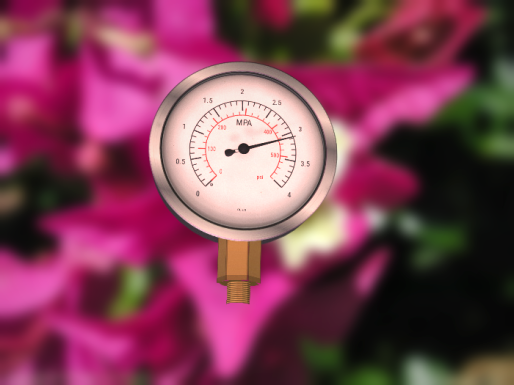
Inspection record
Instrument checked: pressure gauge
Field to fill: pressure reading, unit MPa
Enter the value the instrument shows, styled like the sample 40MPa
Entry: 3.1MPa
